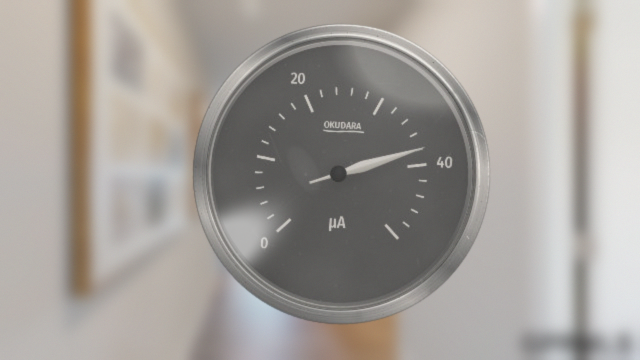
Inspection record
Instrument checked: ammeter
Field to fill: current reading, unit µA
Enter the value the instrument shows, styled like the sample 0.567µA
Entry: 38µA
